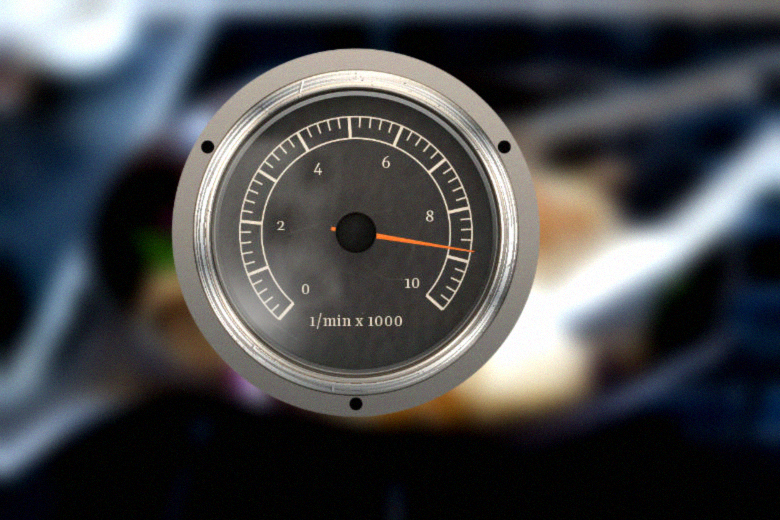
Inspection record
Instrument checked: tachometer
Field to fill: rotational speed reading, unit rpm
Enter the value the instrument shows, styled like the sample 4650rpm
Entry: 8800rpm
